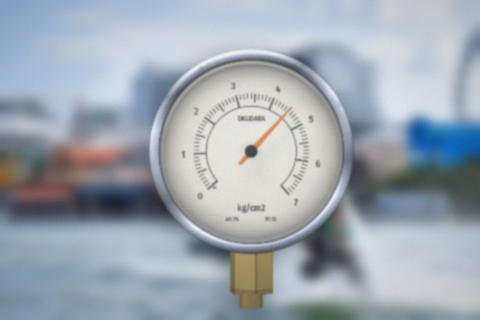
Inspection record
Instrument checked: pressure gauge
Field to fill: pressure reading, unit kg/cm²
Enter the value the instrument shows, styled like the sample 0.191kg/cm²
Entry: 4.5kg/cm²
